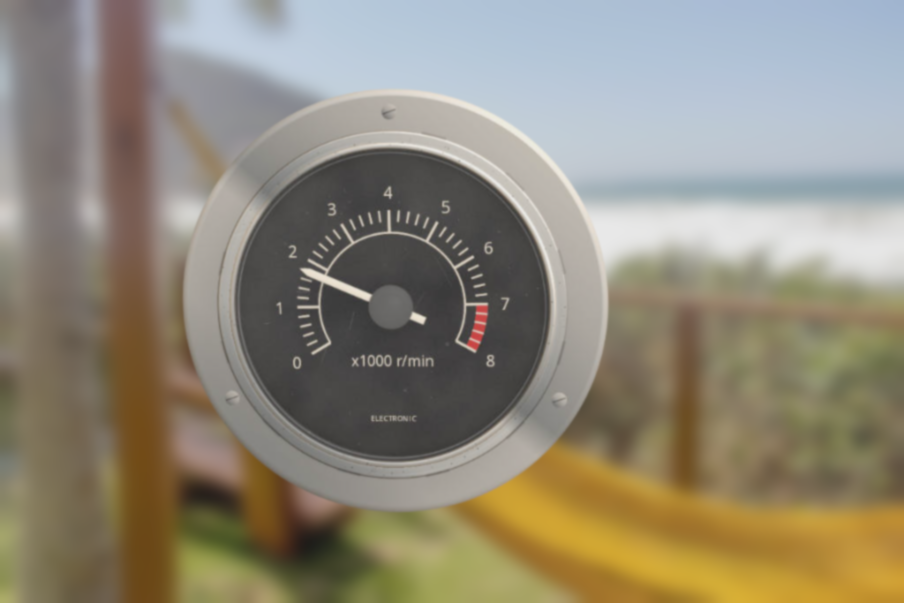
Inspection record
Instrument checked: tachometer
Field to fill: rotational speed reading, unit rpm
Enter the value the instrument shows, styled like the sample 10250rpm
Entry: 1800rpm
